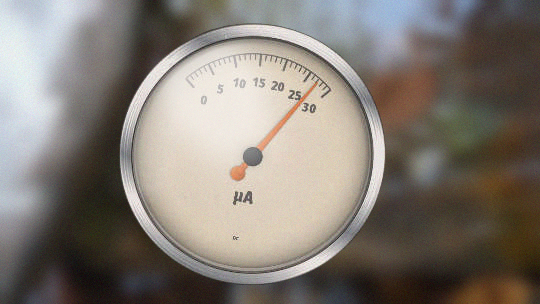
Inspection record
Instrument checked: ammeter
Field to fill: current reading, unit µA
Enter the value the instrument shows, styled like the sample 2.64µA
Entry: 27µA
